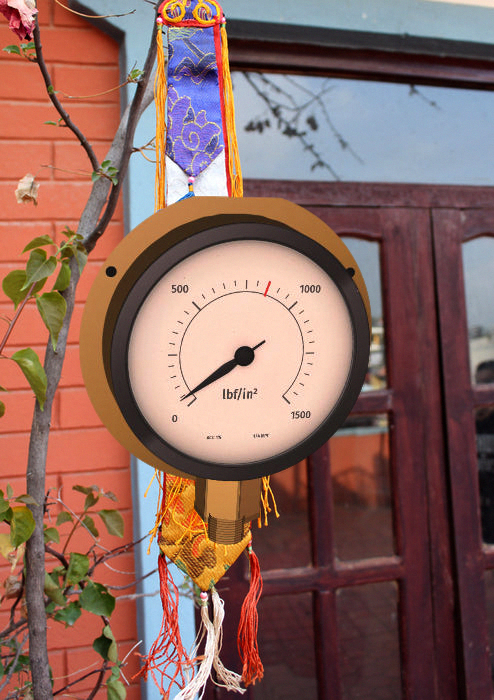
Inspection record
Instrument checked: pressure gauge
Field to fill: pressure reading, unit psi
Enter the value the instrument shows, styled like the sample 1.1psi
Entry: 50psi
